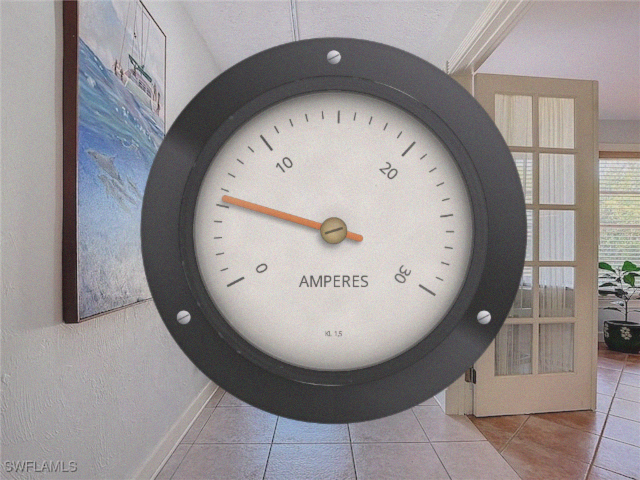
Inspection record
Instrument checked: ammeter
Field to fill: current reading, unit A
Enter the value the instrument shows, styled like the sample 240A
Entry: 5.5A
